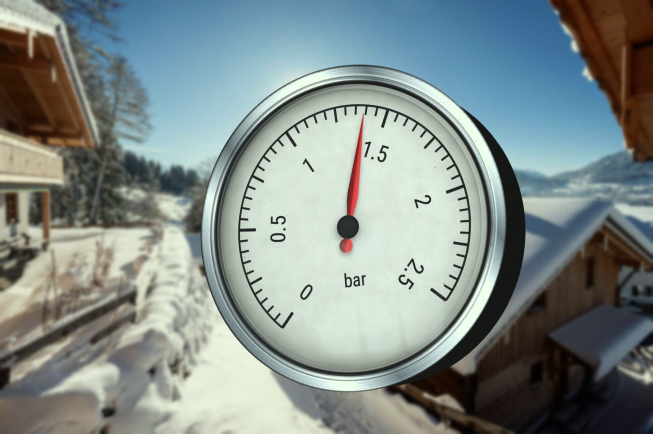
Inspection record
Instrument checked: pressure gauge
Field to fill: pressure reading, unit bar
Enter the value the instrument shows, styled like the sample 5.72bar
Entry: 1.4bar
